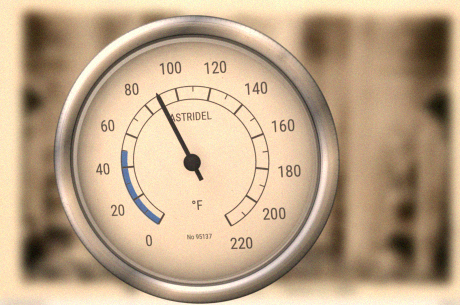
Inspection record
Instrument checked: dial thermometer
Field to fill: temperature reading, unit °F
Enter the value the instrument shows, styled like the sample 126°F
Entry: 90°F
